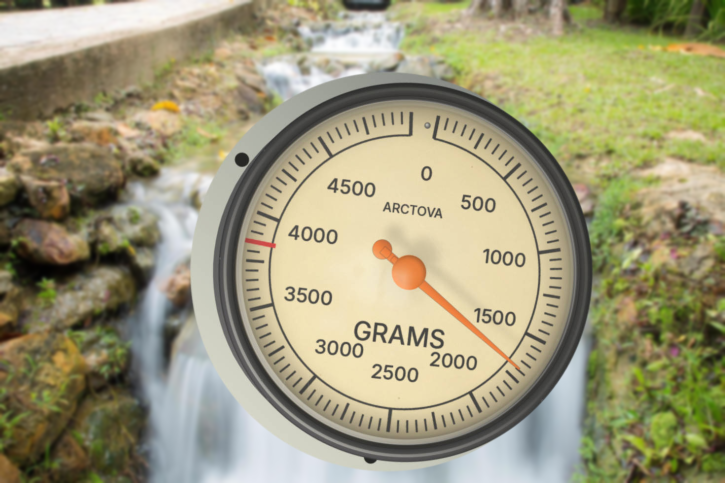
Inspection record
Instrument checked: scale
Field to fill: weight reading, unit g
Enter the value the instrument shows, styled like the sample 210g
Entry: 1700g
